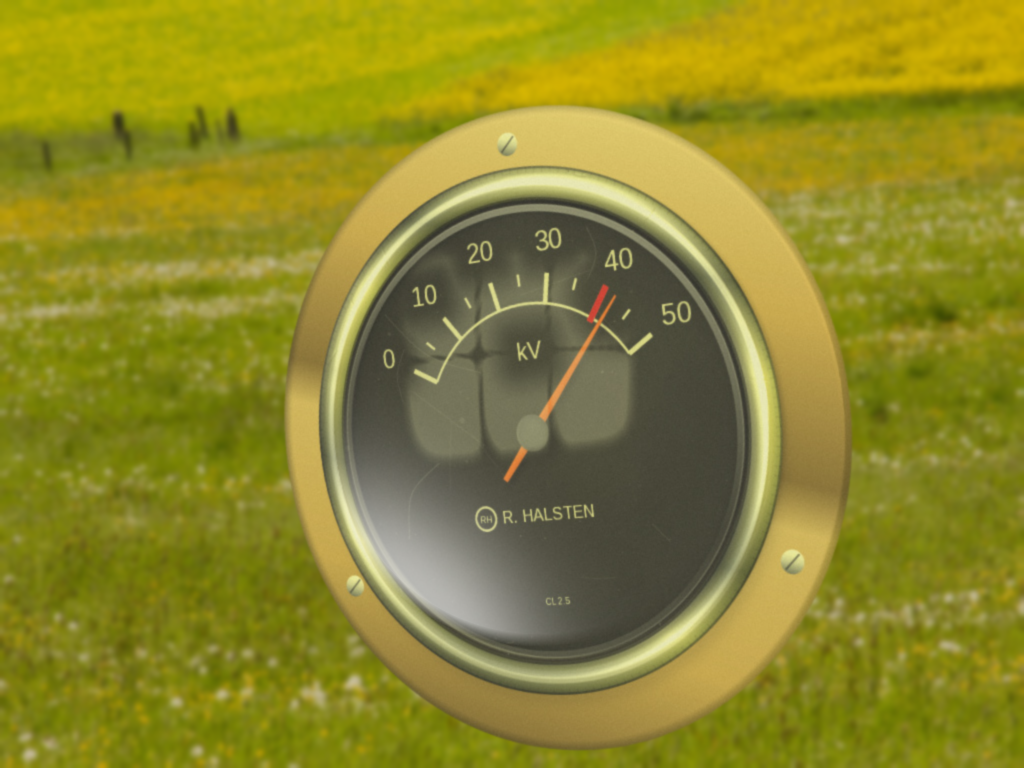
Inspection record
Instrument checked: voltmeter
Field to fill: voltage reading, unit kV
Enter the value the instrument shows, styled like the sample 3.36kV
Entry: 42.5kV
